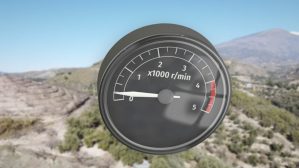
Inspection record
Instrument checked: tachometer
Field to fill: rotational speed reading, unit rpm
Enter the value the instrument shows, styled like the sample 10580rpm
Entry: 250rpm
